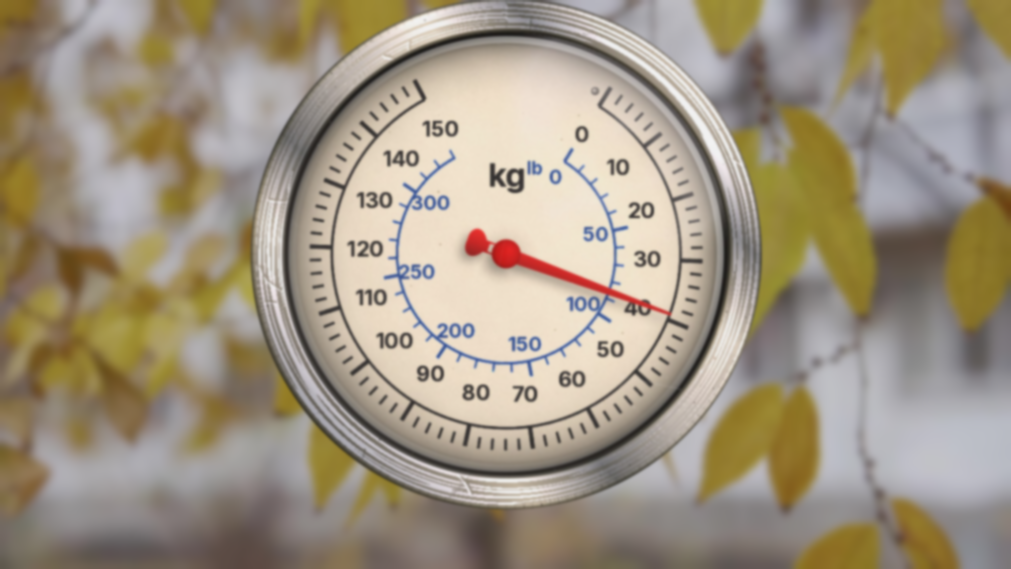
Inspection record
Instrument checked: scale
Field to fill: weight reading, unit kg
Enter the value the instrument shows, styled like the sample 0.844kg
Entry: 39kg
